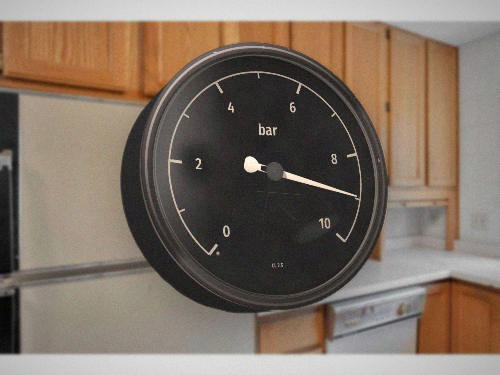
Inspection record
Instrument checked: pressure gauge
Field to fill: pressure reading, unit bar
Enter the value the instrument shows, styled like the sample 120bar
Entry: 9bar
